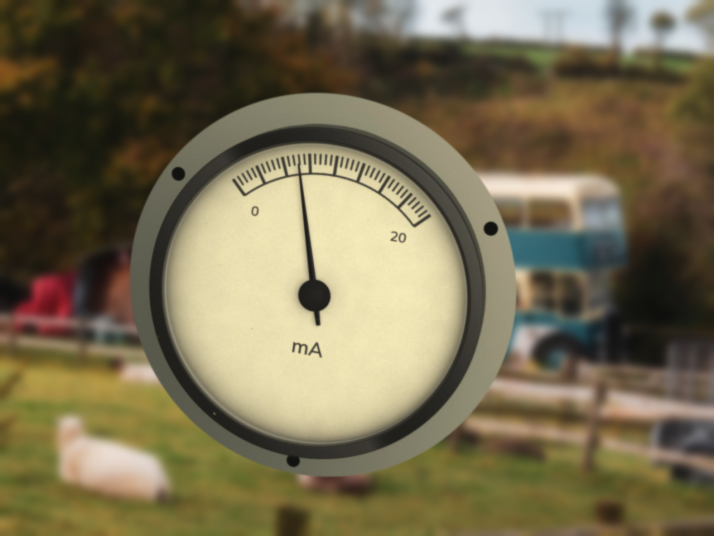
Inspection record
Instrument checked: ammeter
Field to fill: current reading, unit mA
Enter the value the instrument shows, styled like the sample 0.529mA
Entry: 6.5mA
